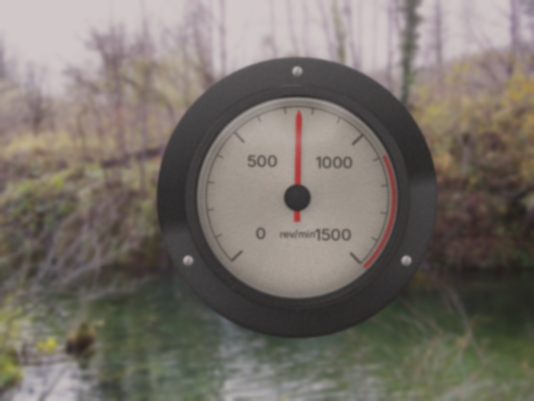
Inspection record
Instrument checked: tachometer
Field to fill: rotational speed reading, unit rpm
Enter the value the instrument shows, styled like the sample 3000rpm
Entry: 750rpm
